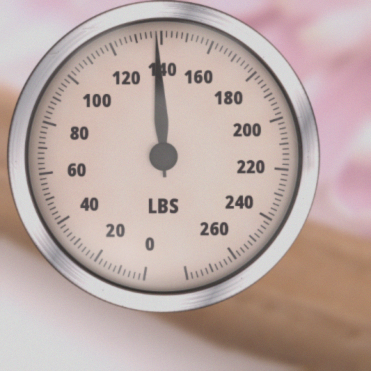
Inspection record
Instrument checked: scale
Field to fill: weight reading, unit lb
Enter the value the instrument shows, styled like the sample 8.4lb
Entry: 138lb
